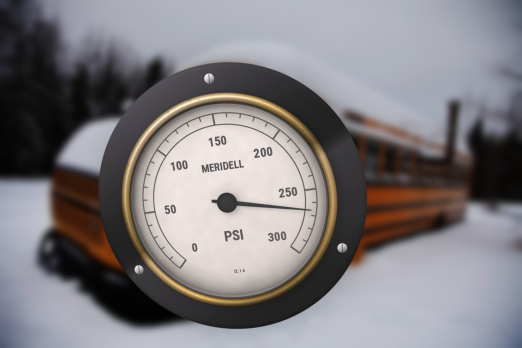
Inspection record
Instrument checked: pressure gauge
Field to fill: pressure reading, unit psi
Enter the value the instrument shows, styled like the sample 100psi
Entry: 265psi
